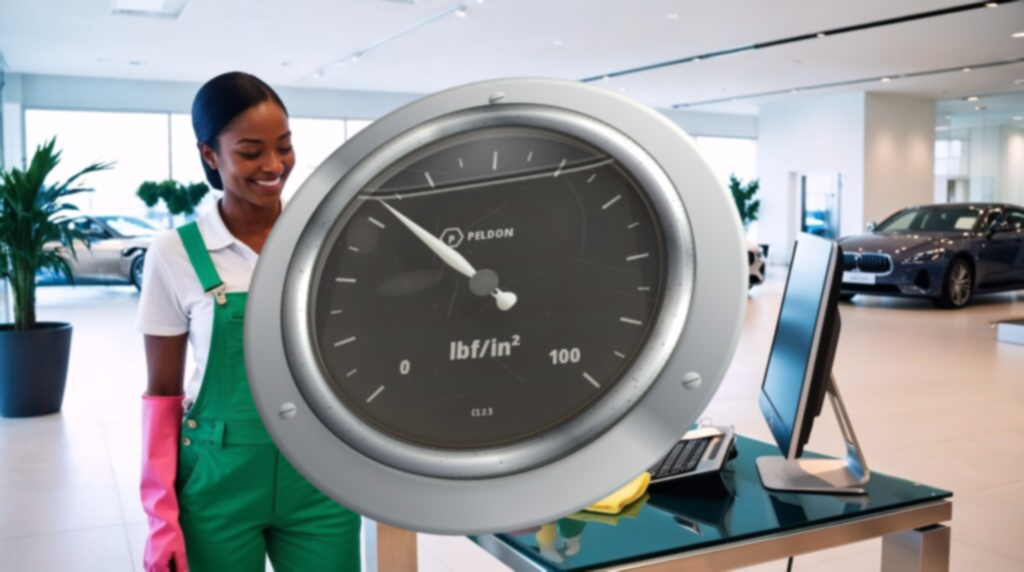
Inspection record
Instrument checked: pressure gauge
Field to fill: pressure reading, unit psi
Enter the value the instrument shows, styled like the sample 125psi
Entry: 32.5psi
